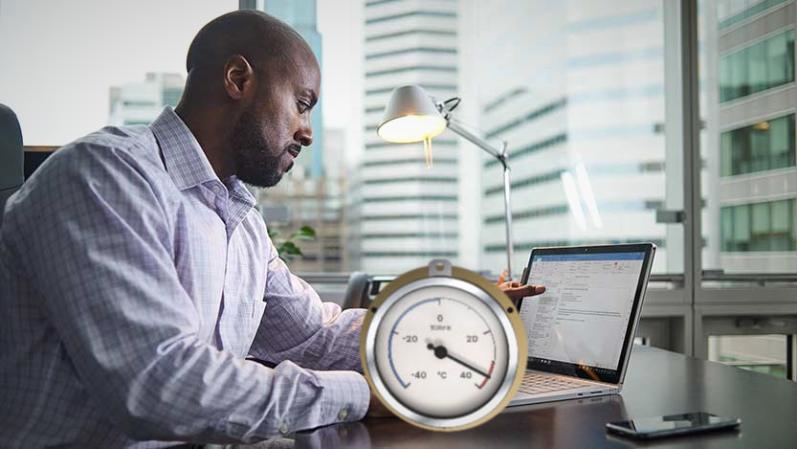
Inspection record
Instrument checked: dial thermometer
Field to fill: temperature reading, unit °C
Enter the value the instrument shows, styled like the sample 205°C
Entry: 35°C
